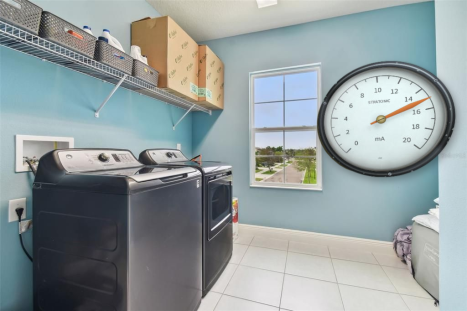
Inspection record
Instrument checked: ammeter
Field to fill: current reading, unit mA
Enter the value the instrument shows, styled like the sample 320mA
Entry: 15mA
